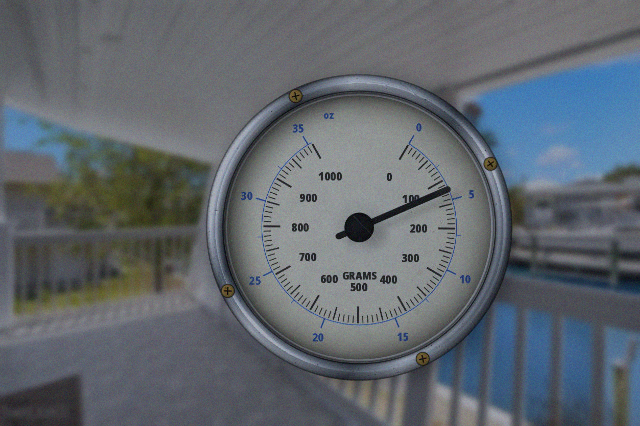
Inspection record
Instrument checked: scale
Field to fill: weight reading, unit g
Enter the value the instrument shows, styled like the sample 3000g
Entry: 120g
